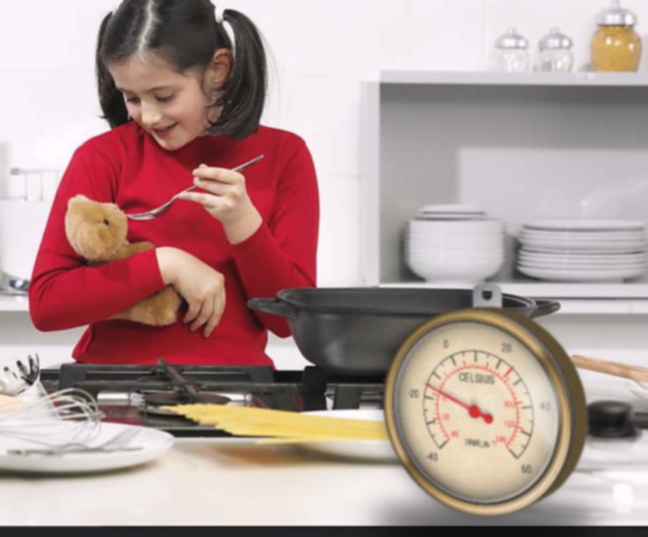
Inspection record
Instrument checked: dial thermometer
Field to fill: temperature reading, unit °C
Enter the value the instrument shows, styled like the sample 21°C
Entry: -15°C
